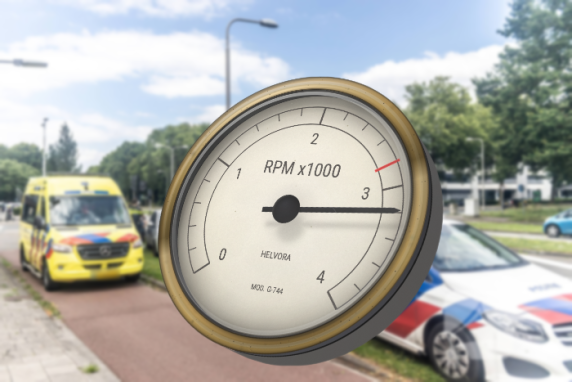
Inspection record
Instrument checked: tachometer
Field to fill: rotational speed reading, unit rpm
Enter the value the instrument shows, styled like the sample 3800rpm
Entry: 3200rpm
